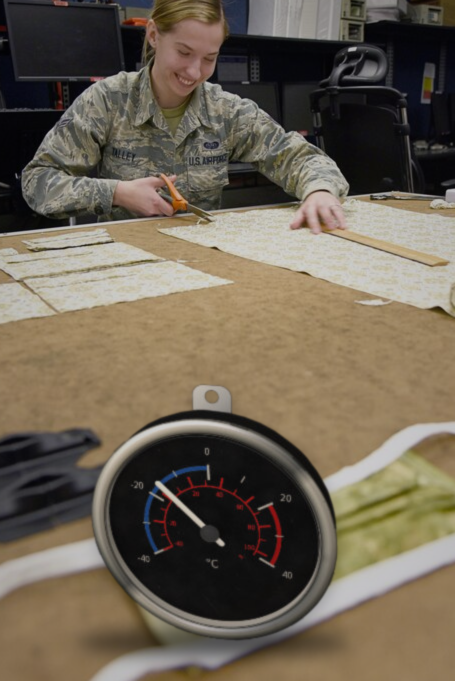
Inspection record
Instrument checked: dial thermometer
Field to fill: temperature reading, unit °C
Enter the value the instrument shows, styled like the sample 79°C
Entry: -15°C
